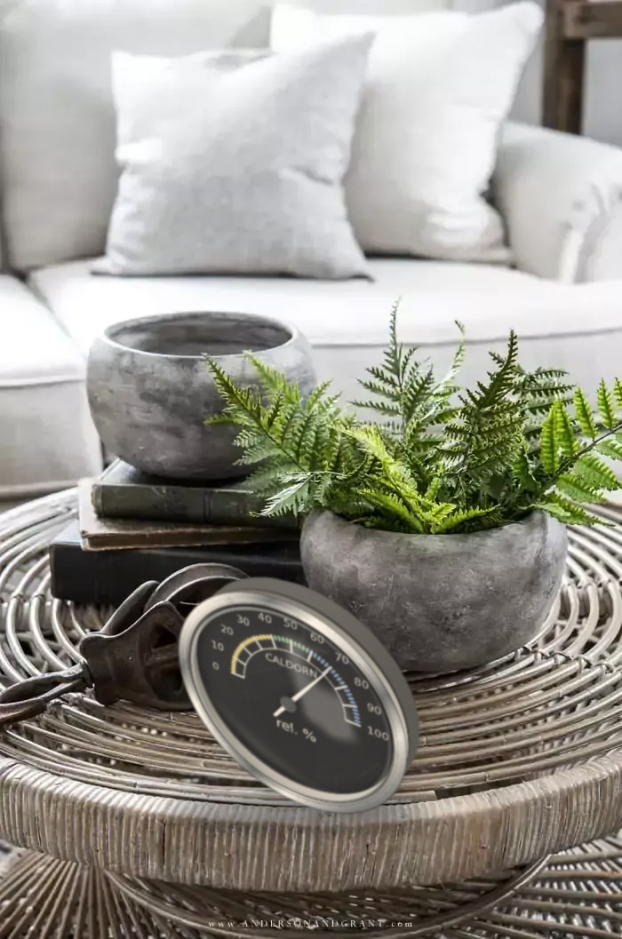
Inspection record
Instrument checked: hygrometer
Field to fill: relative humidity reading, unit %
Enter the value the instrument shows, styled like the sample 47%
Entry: 70%
